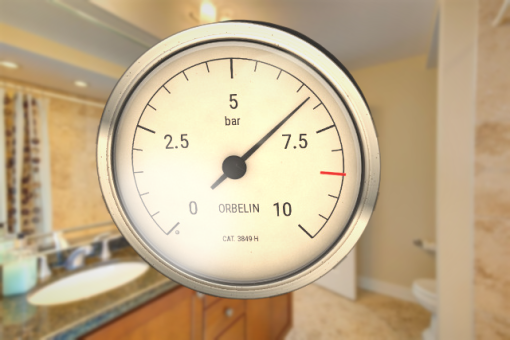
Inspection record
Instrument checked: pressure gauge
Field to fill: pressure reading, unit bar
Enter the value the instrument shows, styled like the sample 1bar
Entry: 6.75bar
